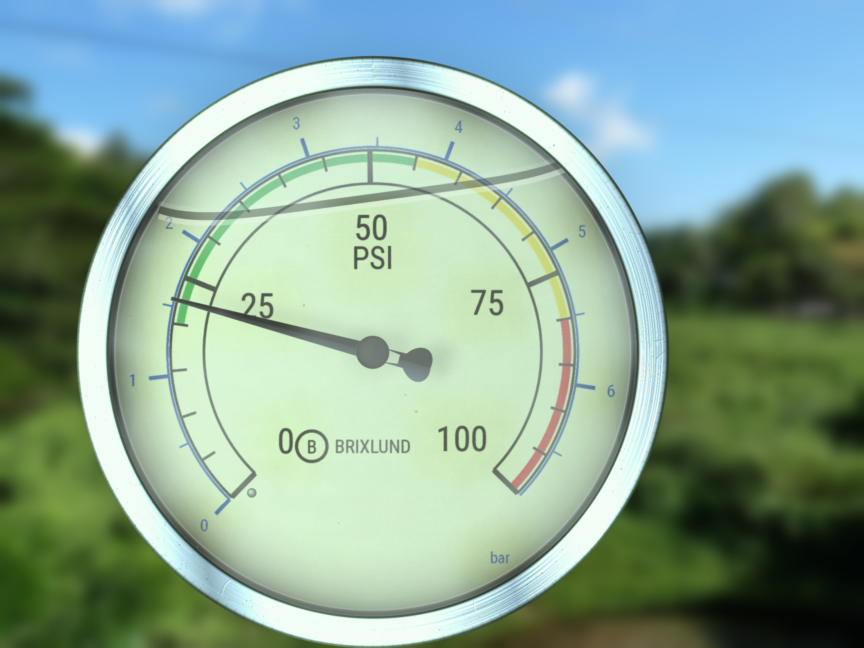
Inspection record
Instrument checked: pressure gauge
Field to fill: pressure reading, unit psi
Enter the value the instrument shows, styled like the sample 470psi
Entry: 22.5psi
